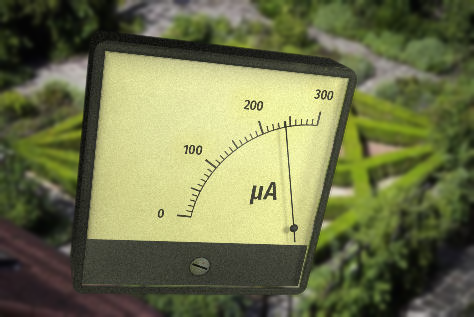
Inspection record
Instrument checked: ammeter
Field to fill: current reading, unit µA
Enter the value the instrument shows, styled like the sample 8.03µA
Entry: 240µA
